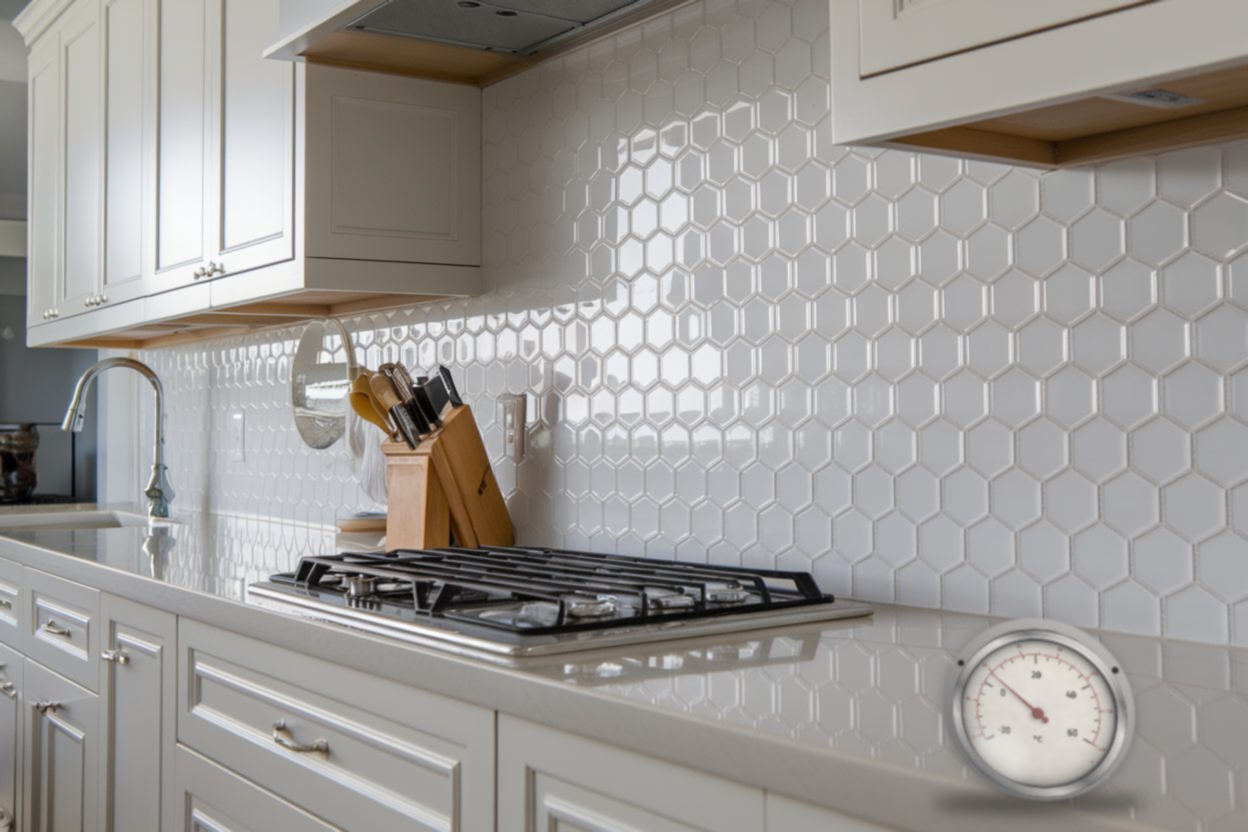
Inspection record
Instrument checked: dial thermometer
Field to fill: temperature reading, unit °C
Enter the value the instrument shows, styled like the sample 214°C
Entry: 4°C
